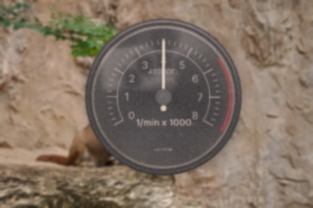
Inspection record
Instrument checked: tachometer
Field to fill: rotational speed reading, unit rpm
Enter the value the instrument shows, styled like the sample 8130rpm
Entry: 4000rpm
